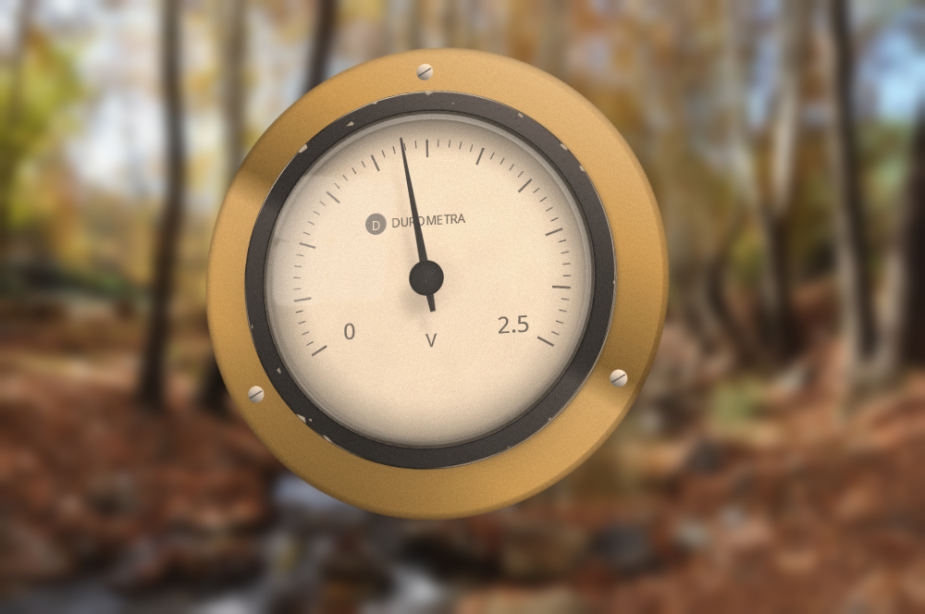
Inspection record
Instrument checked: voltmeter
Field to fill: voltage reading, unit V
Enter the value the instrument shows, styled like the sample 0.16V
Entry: 1.15V
